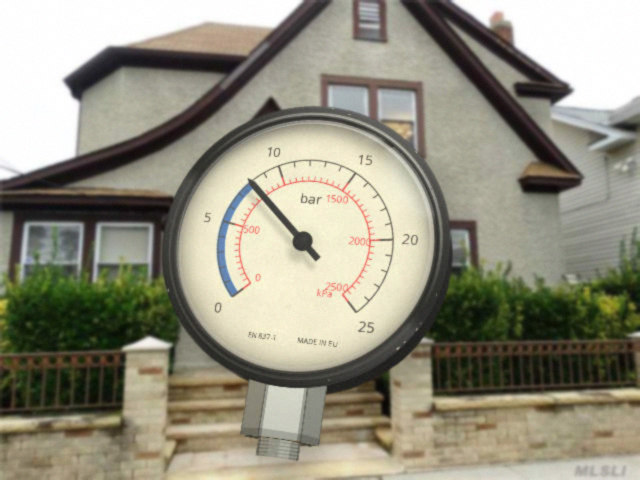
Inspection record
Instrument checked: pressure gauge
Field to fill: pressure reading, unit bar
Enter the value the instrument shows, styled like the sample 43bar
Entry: 8bar
